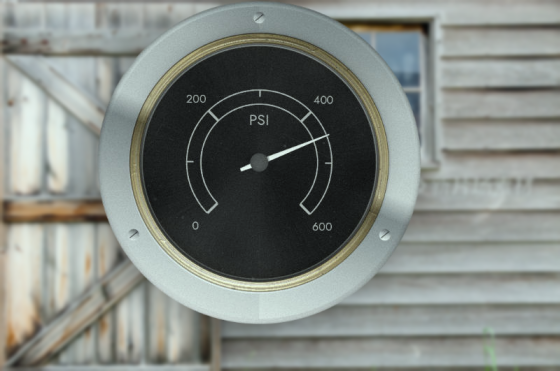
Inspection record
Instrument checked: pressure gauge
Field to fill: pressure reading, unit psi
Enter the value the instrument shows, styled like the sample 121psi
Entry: 450psi
